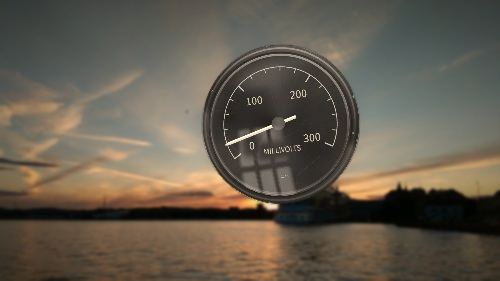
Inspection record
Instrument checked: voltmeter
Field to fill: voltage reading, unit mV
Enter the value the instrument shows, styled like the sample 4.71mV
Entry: 20mV
